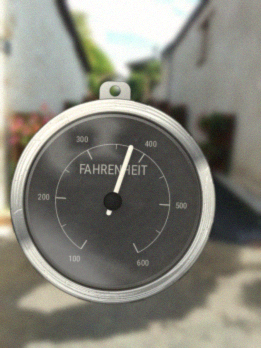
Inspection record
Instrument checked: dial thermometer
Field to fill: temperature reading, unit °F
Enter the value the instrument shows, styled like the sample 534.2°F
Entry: 375°F
